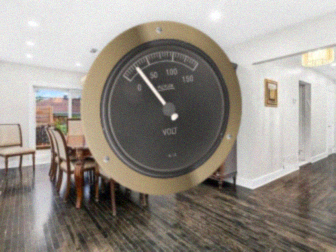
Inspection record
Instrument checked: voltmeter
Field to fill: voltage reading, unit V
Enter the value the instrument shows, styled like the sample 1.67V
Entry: 25V
